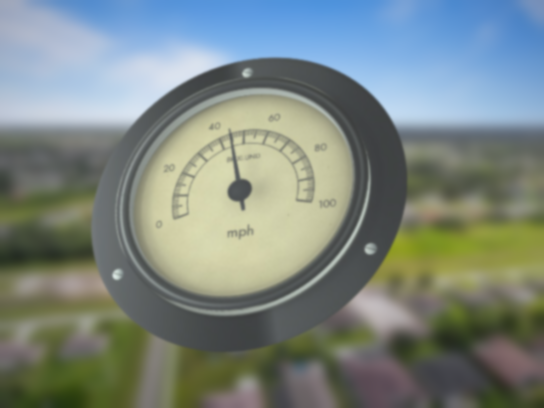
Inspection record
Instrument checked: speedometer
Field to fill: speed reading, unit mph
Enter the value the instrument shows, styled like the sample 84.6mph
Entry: 45mph
